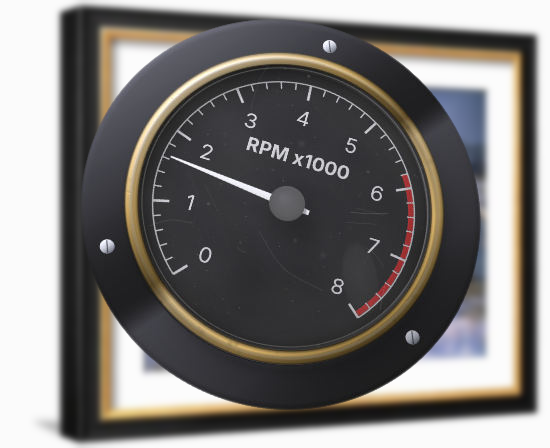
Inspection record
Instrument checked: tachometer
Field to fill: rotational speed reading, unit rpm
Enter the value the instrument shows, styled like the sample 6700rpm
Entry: 1600rpm
